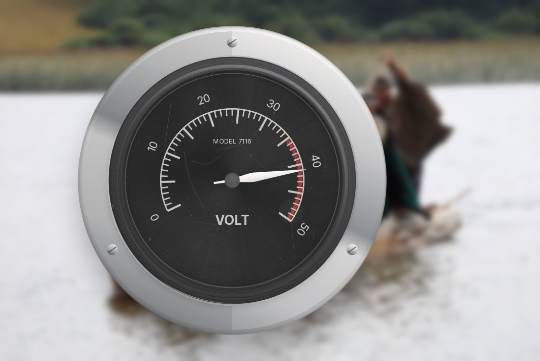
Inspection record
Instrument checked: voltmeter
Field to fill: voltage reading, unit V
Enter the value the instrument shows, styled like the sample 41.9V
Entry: 41V
